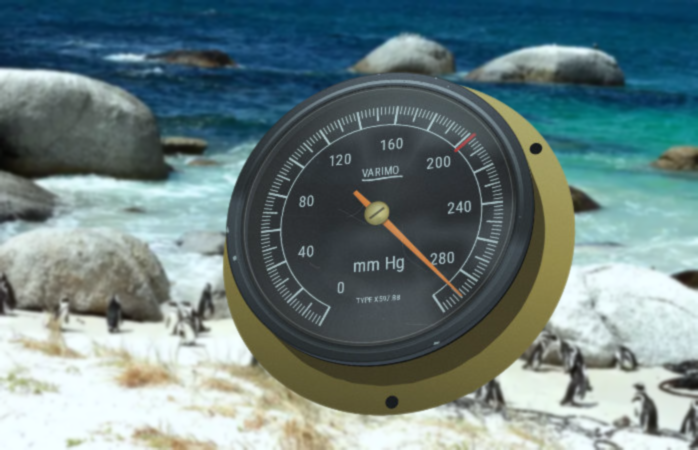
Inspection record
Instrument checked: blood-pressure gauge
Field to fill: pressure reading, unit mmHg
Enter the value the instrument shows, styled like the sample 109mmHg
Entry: 290mmHg
